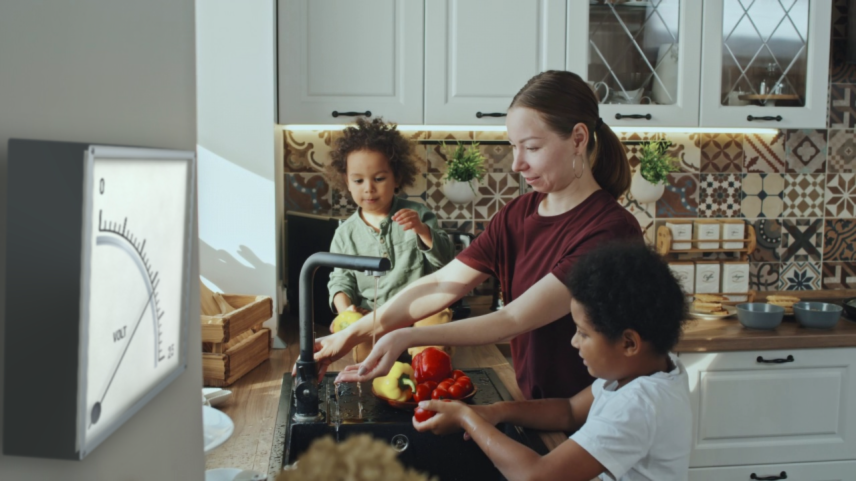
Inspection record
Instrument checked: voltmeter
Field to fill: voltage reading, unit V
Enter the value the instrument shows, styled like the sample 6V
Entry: 15V
